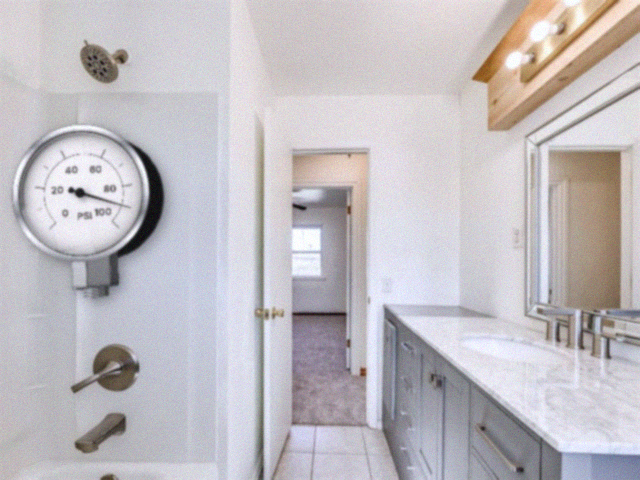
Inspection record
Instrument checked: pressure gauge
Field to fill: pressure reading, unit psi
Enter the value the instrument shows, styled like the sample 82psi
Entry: 90psi
